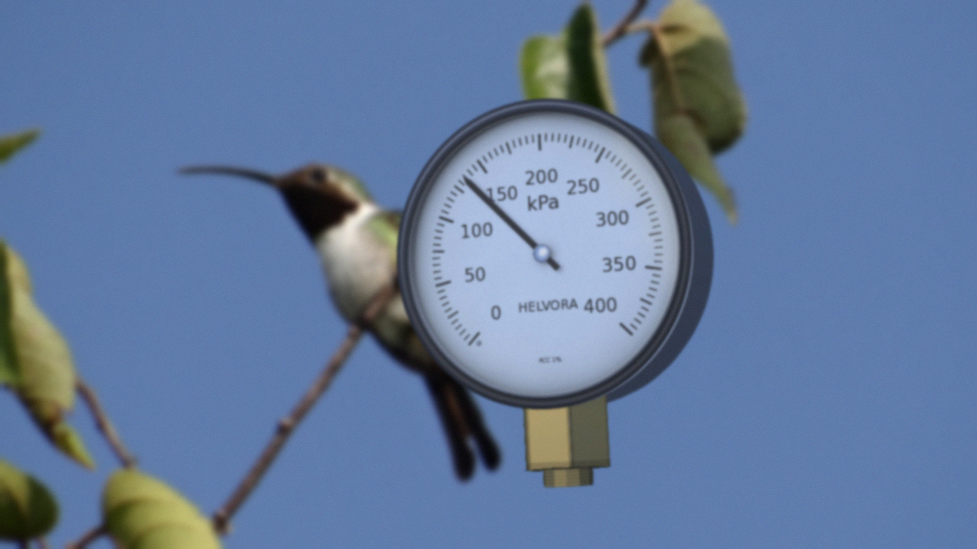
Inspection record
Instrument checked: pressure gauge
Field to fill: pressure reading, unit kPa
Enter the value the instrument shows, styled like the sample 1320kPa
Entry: 135kPa
